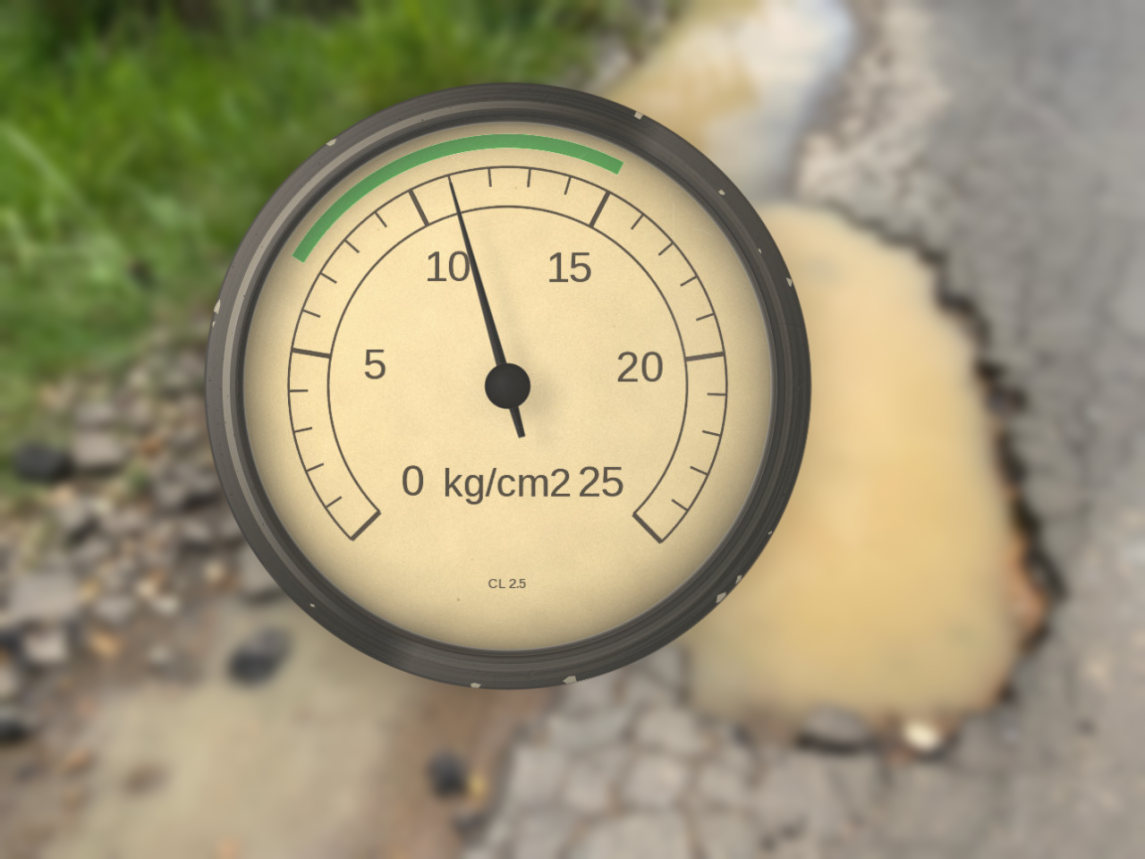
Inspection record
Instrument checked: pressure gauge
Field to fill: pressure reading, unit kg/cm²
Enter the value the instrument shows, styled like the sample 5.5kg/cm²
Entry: 11kg/cm²
